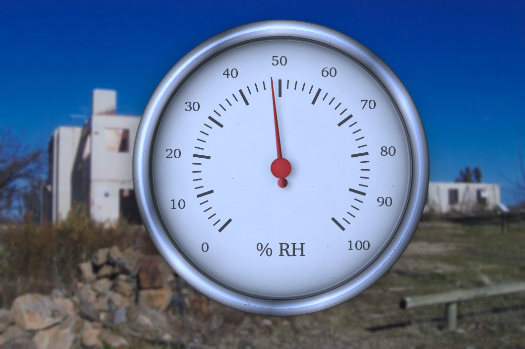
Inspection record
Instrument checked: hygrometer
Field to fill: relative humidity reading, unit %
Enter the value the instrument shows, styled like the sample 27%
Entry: 48%
